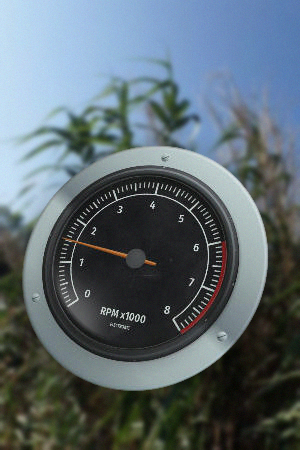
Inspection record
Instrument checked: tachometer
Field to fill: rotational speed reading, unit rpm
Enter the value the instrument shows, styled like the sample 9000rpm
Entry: 1500rpm
